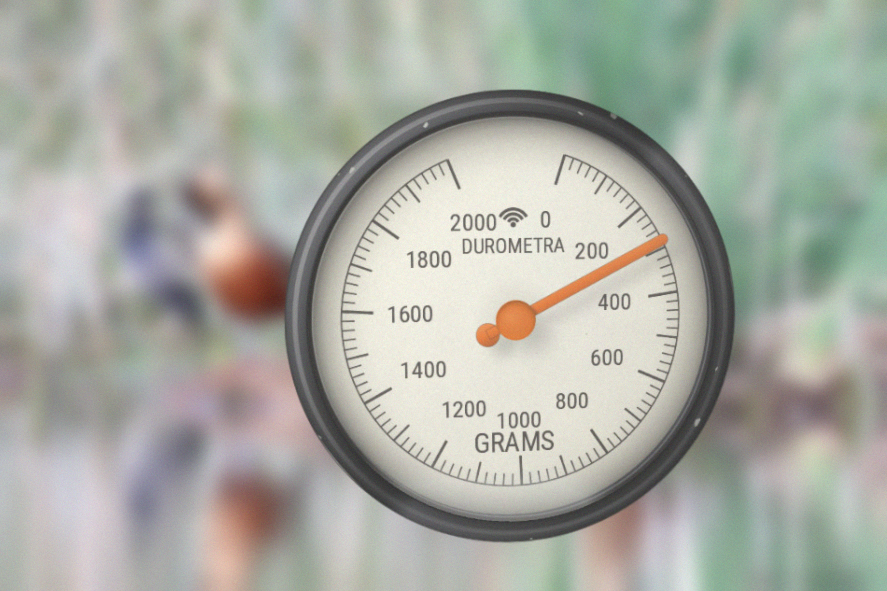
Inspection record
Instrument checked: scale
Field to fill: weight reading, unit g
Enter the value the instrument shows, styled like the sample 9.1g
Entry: 280g
